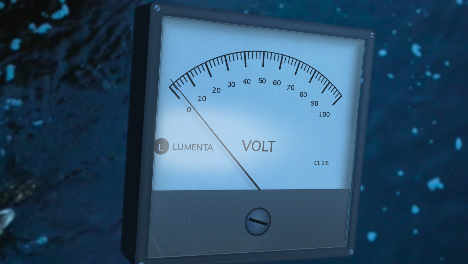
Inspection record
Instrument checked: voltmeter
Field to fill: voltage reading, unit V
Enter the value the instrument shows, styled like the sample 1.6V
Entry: 2V
